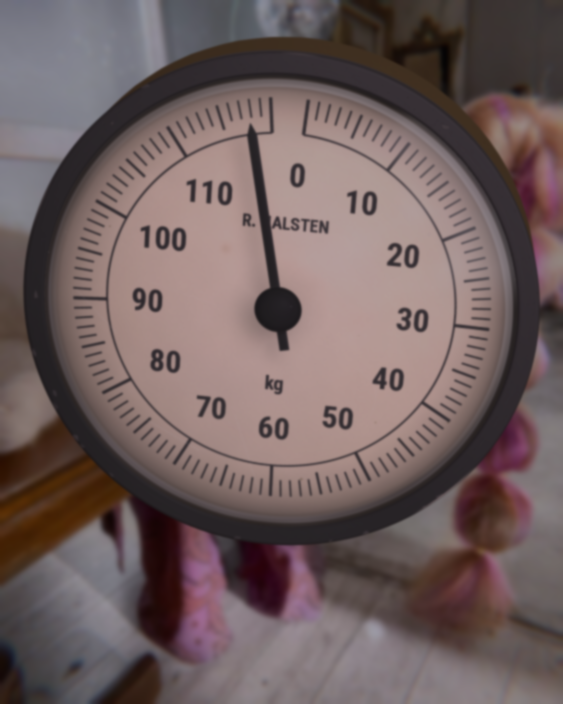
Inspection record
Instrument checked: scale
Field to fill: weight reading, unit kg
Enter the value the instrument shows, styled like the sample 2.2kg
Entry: 118kg
